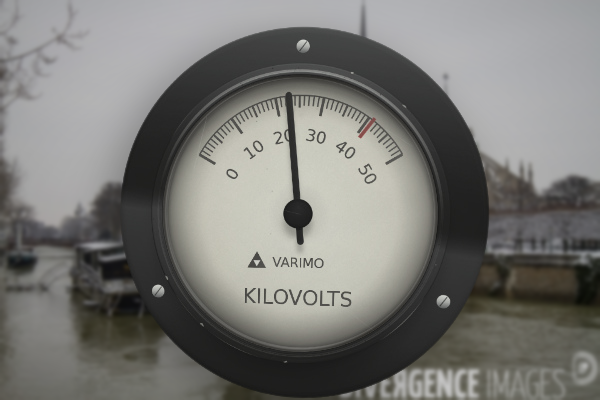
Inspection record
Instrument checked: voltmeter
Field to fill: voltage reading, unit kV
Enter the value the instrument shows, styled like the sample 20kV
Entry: 23kV
